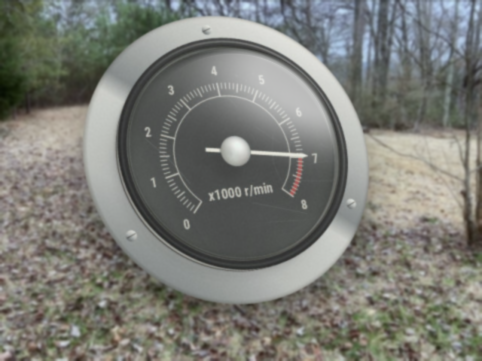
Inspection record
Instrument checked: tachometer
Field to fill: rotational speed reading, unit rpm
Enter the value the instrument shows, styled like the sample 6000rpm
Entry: 7000rpm
